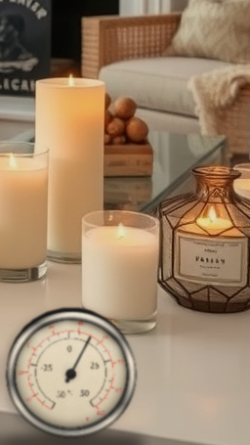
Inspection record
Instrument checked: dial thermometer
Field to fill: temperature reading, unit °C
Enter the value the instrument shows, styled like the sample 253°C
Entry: 10°C
